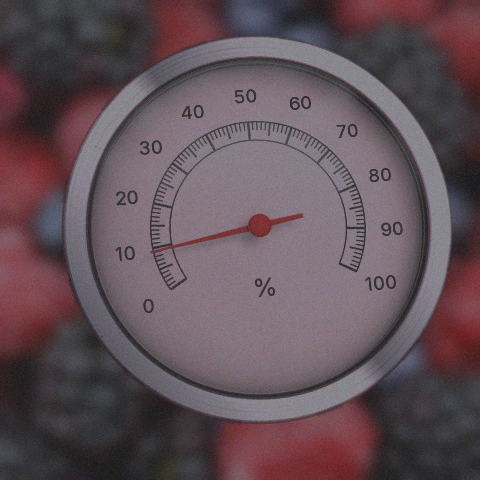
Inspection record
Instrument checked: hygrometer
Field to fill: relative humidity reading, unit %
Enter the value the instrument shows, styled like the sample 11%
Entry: 9%
